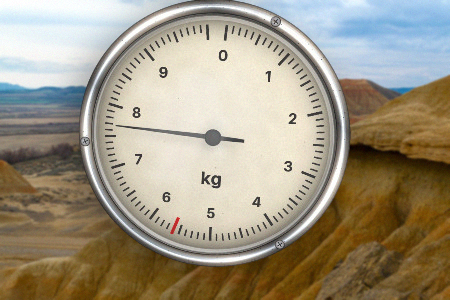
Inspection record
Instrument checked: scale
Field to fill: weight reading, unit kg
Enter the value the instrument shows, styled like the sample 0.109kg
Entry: 7.7kg
